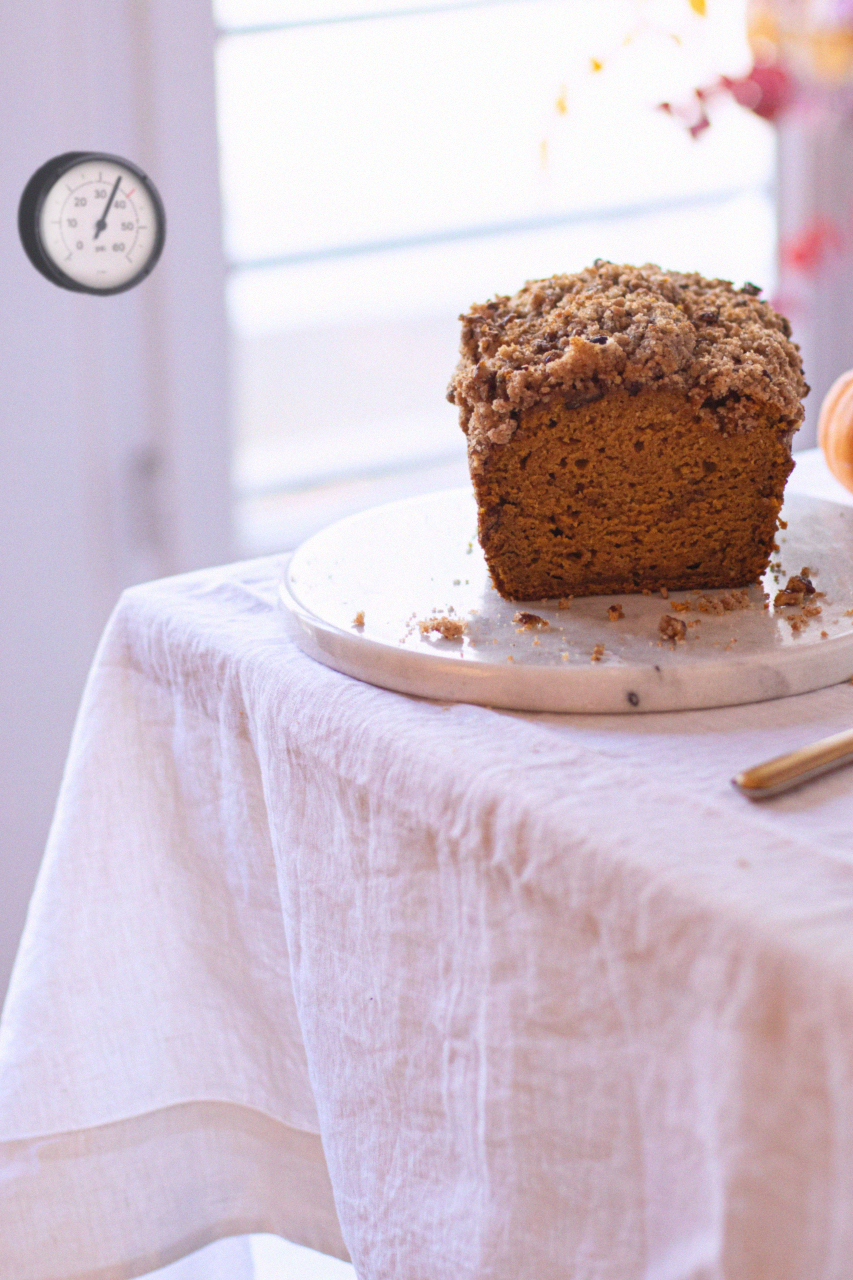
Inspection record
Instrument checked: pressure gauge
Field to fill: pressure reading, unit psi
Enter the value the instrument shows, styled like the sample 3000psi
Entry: 35psi
